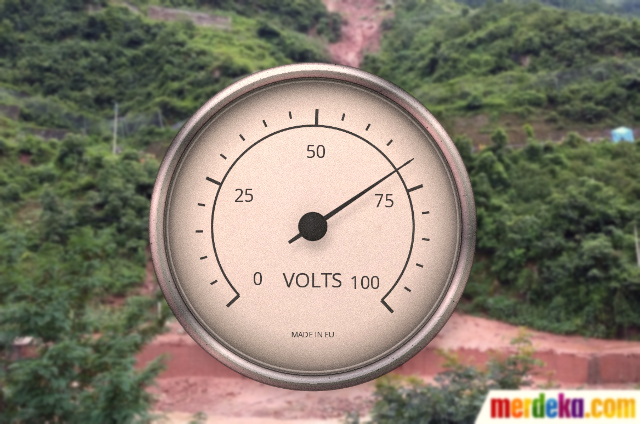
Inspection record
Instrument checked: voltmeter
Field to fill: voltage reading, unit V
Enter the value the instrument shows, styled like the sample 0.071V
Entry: 70V
